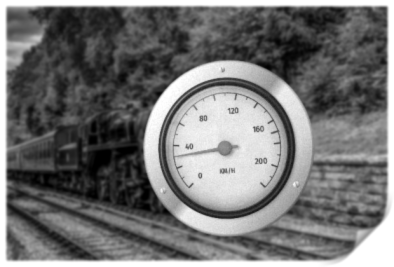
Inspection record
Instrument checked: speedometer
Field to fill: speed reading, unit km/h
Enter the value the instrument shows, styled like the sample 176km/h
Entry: 30km/h
